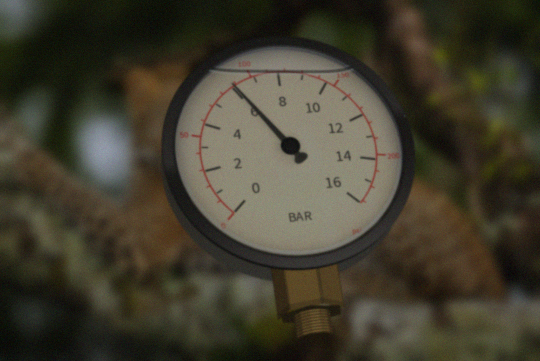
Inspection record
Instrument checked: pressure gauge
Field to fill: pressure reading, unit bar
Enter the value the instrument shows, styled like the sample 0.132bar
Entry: 6bar
